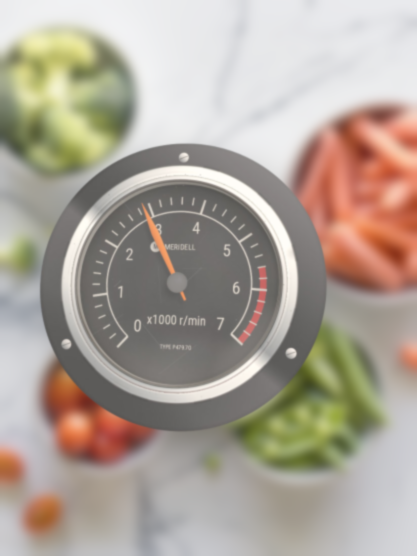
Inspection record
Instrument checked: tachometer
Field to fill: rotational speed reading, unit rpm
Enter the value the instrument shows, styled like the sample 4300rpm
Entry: 2900rpm
